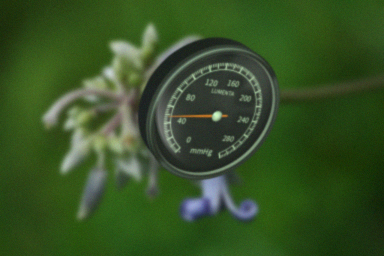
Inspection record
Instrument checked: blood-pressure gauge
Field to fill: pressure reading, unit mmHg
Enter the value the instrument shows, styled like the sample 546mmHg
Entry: 50mmHg
